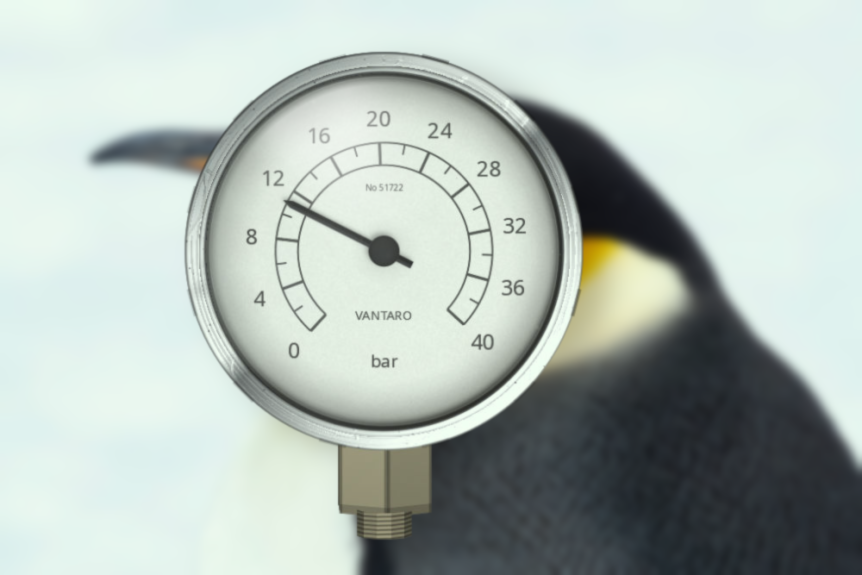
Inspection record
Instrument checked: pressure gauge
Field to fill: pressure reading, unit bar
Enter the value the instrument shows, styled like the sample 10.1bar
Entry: 11bar
